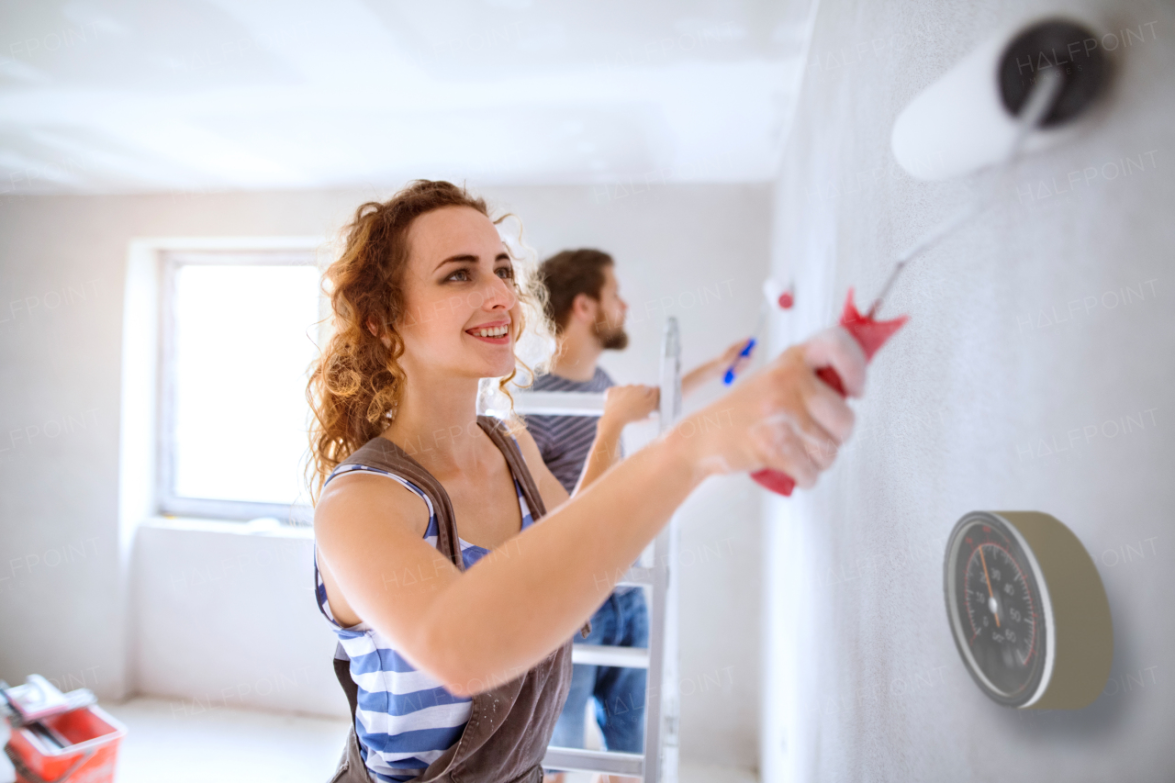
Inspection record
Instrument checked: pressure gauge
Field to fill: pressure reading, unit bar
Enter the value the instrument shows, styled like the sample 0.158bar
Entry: 25bar
